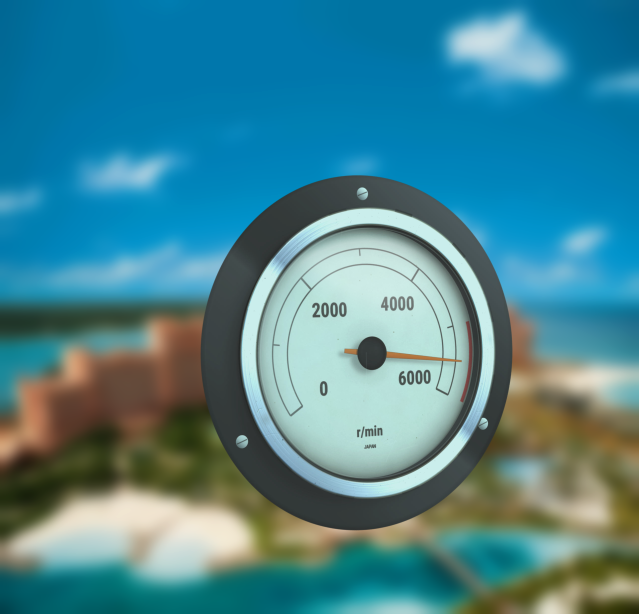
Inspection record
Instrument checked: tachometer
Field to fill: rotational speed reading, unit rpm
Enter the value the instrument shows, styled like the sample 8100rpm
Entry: 5500rpm
